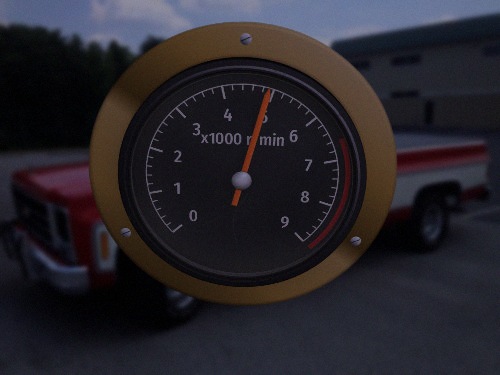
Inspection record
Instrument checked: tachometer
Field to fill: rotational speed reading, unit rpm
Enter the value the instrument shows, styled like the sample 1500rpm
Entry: 4900rpm
